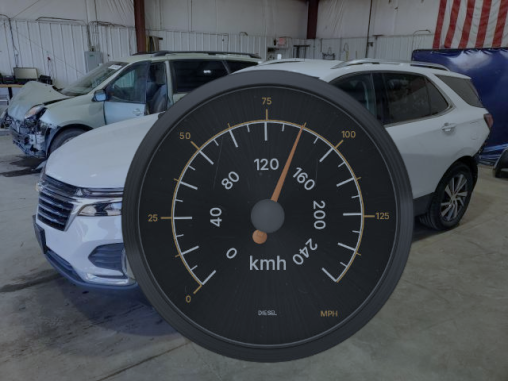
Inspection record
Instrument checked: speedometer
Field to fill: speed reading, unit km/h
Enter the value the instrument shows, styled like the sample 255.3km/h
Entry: 140km/h
